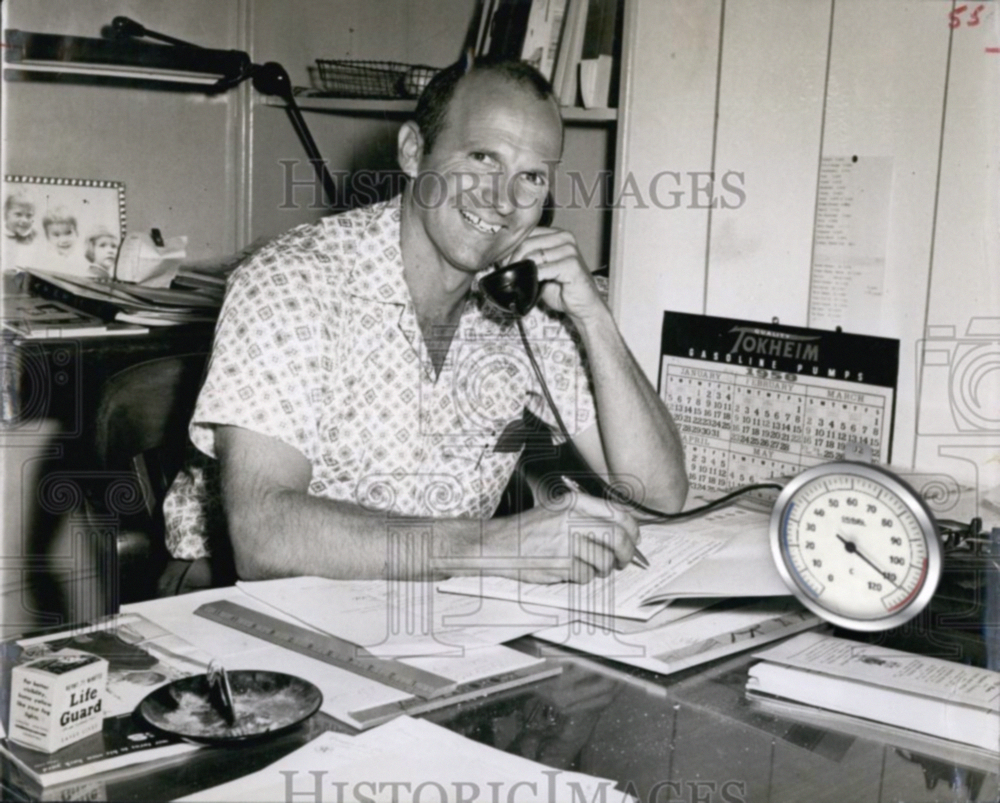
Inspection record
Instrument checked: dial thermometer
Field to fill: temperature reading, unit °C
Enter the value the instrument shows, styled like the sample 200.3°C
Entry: 110°C
